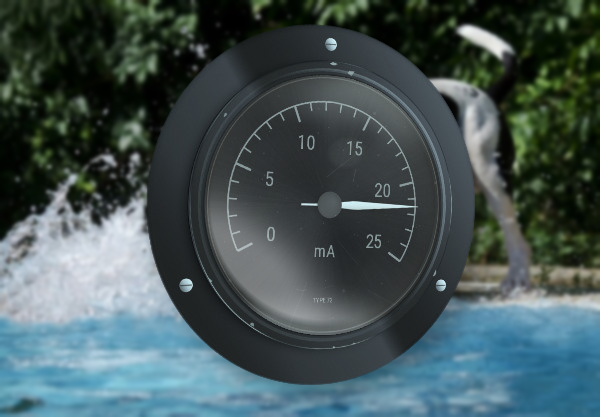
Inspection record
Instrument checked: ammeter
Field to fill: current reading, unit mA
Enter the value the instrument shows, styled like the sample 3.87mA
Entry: 21.5mA
